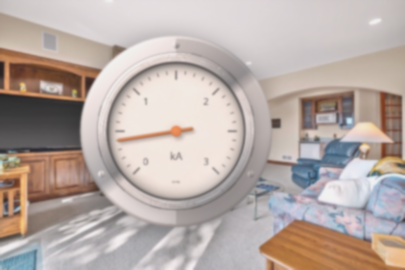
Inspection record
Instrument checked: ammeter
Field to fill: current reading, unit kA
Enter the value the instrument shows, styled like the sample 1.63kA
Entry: 0.4kA
